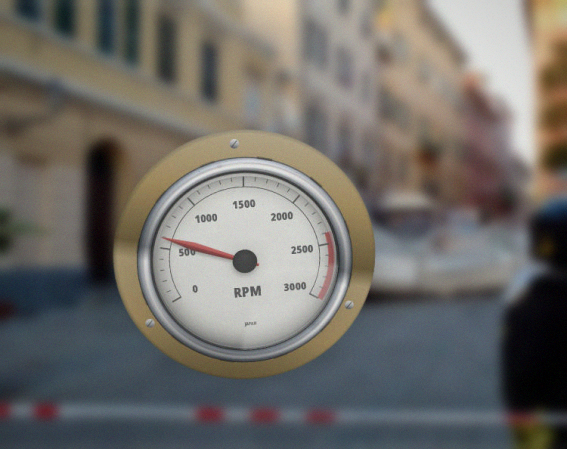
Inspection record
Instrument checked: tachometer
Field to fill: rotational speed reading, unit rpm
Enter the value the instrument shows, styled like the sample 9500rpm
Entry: 600rpm
